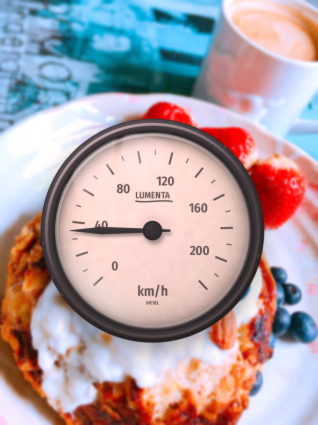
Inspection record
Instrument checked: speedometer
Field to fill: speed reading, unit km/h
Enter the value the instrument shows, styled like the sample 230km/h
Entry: 35km/h
